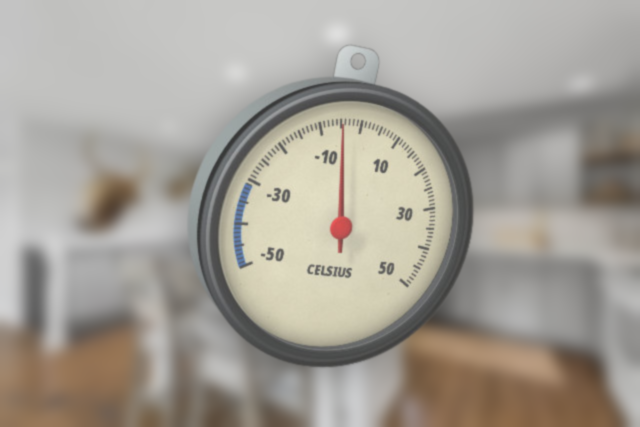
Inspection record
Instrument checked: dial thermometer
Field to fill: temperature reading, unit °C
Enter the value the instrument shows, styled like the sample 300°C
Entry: -5°C
